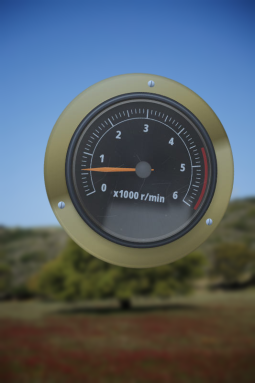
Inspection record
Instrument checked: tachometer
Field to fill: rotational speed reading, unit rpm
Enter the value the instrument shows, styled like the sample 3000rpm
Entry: 600rpm
